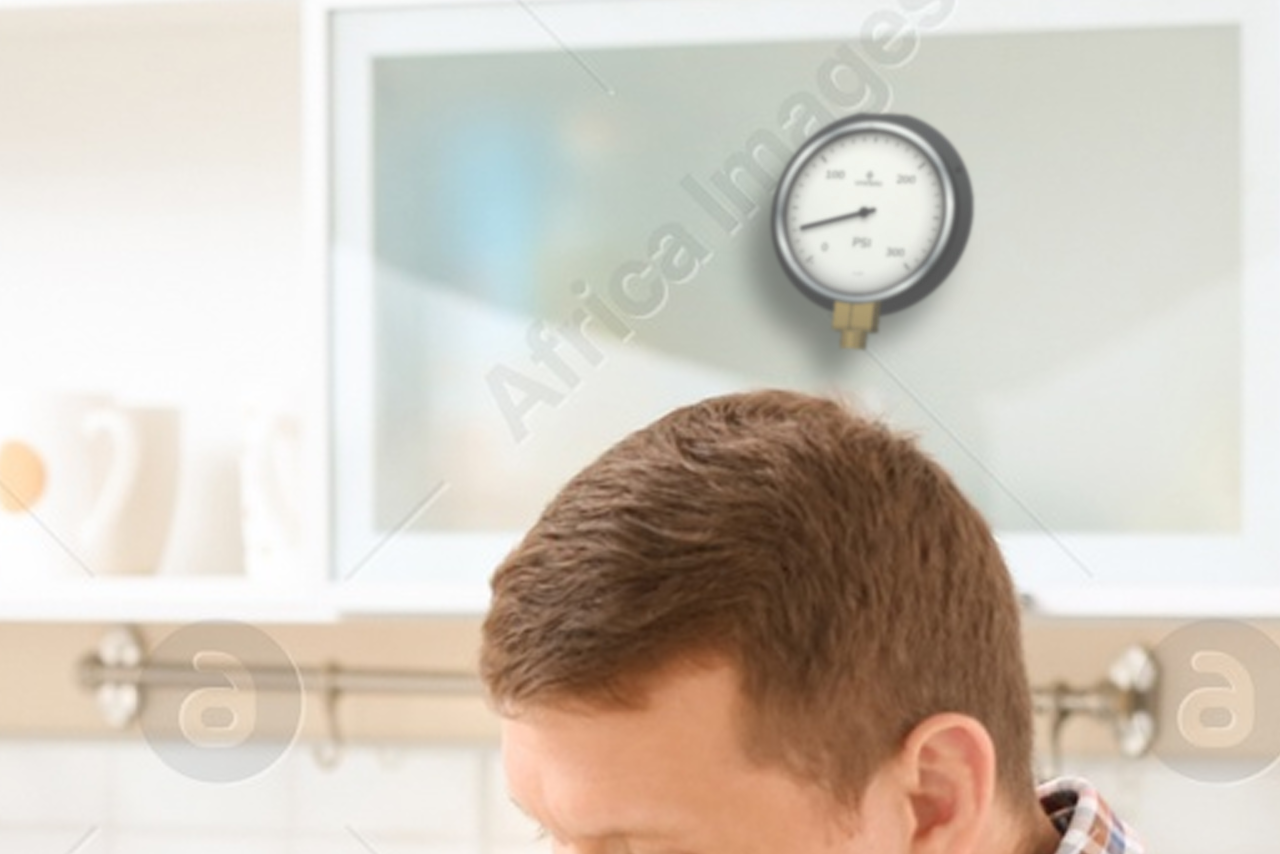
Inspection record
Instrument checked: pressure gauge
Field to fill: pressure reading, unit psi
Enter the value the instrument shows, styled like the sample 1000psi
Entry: 30psi
